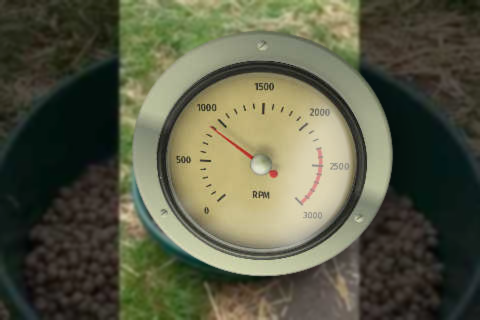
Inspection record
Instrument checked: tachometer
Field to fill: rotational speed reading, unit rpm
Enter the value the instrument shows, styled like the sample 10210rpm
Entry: 900rpm
